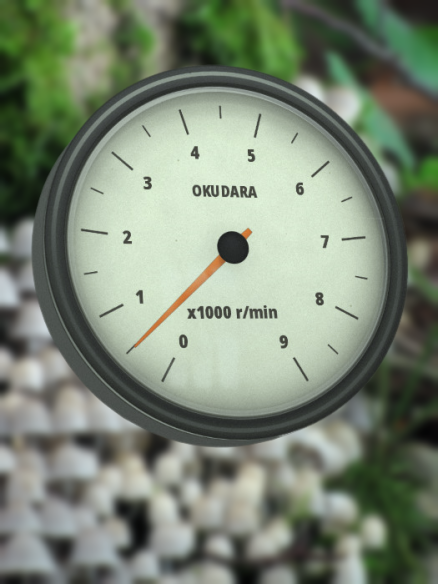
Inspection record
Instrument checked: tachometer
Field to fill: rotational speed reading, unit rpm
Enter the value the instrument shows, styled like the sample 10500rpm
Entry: 500rpm
